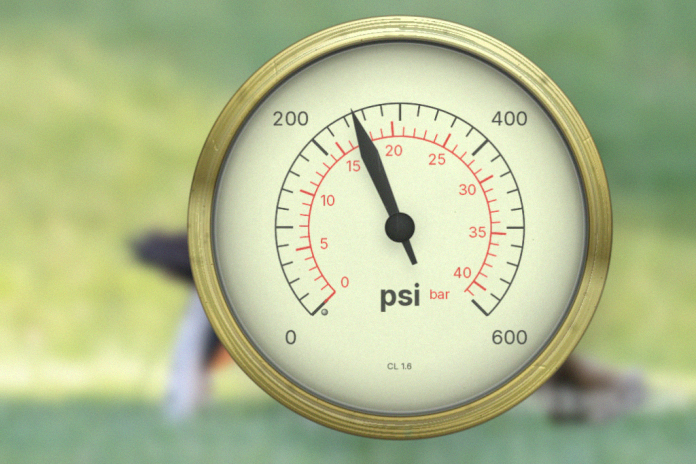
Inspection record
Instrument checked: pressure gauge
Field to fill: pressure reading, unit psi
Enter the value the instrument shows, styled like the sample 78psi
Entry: 250psi
